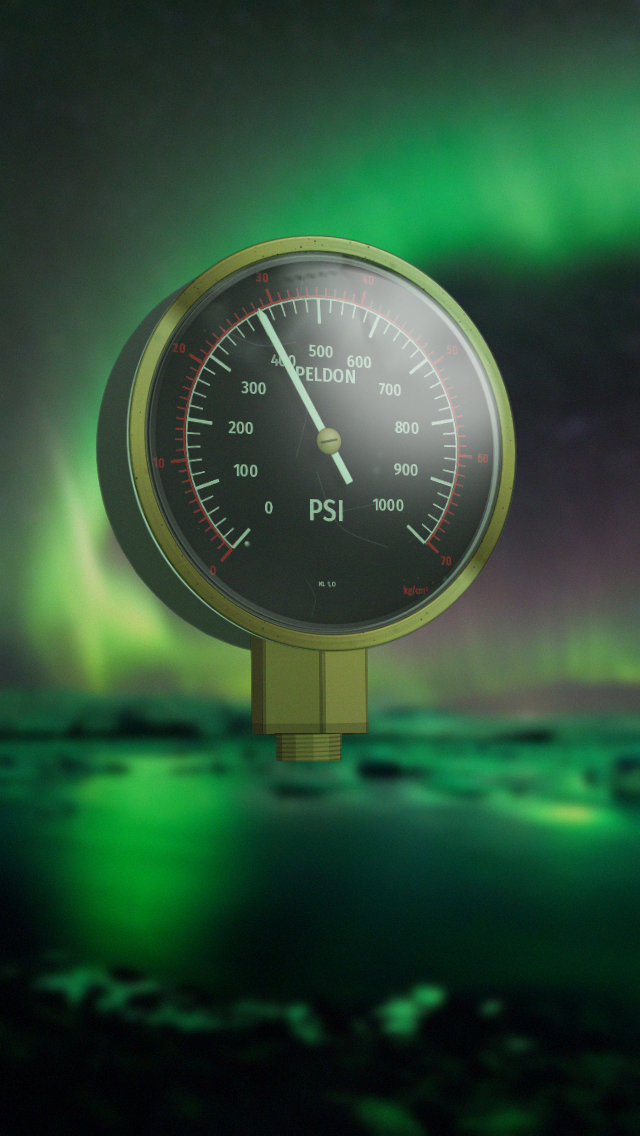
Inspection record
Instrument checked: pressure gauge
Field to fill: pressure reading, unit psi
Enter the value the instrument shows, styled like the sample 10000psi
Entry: 400psi
